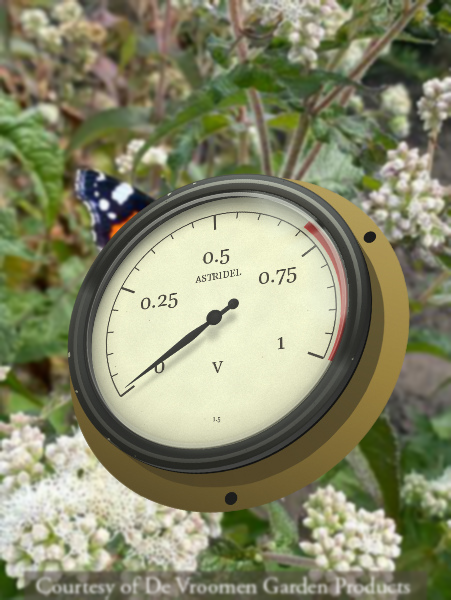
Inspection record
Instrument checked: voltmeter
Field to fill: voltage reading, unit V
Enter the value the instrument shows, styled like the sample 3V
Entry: 0V
